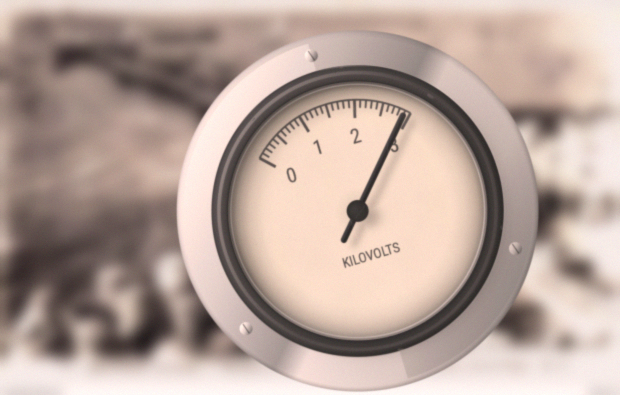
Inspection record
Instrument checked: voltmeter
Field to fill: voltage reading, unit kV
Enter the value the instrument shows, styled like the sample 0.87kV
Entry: 2.9kV
